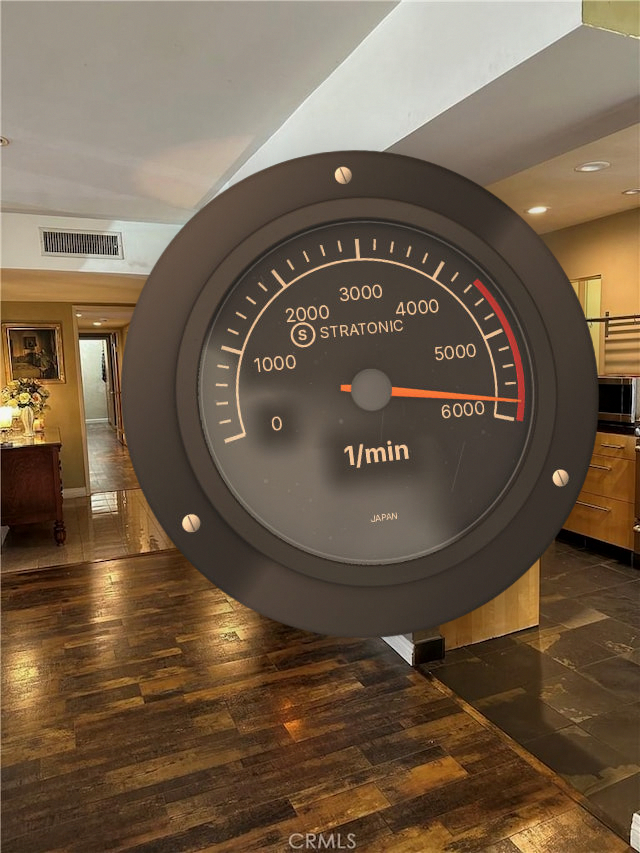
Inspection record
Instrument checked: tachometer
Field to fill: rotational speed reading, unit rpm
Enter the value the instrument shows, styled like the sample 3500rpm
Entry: 5800rpm
